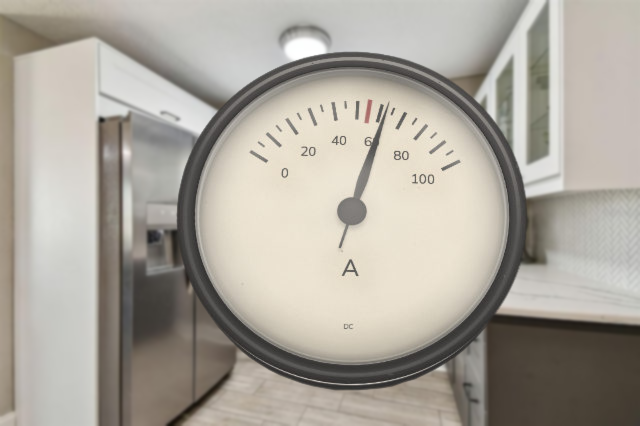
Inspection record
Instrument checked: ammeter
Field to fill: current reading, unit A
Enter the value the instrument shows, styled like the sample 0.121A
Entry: 62.5A
